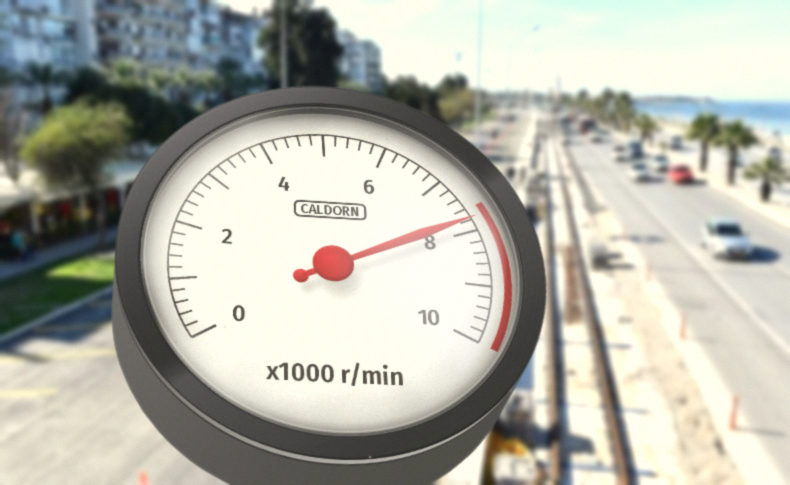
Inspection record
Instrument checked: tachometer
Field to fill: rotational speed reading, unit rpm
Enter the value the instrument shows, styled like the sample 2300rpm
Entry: 7800rpm
